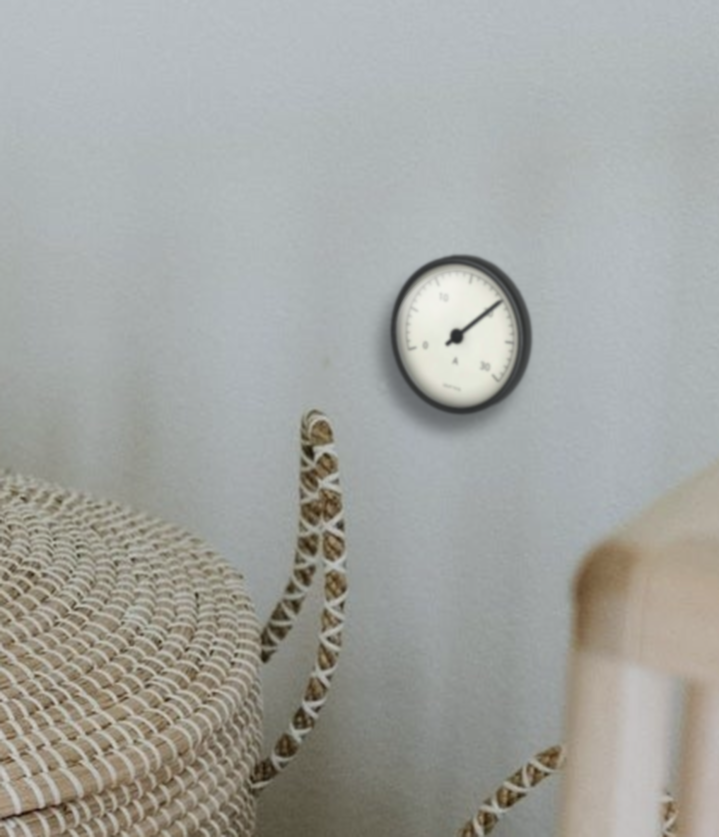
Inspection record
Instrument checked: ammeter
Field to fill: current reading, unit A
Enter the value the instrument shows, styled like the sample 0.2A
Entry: 20A
